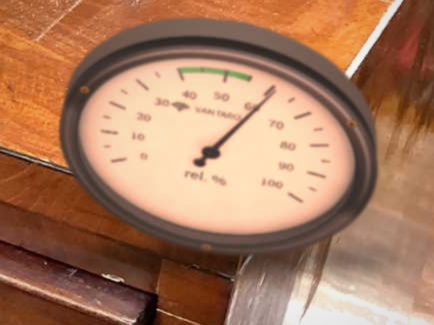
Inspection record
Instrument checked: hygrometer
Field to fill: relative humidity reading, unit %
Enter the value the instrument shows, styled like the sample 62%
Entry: 60%
